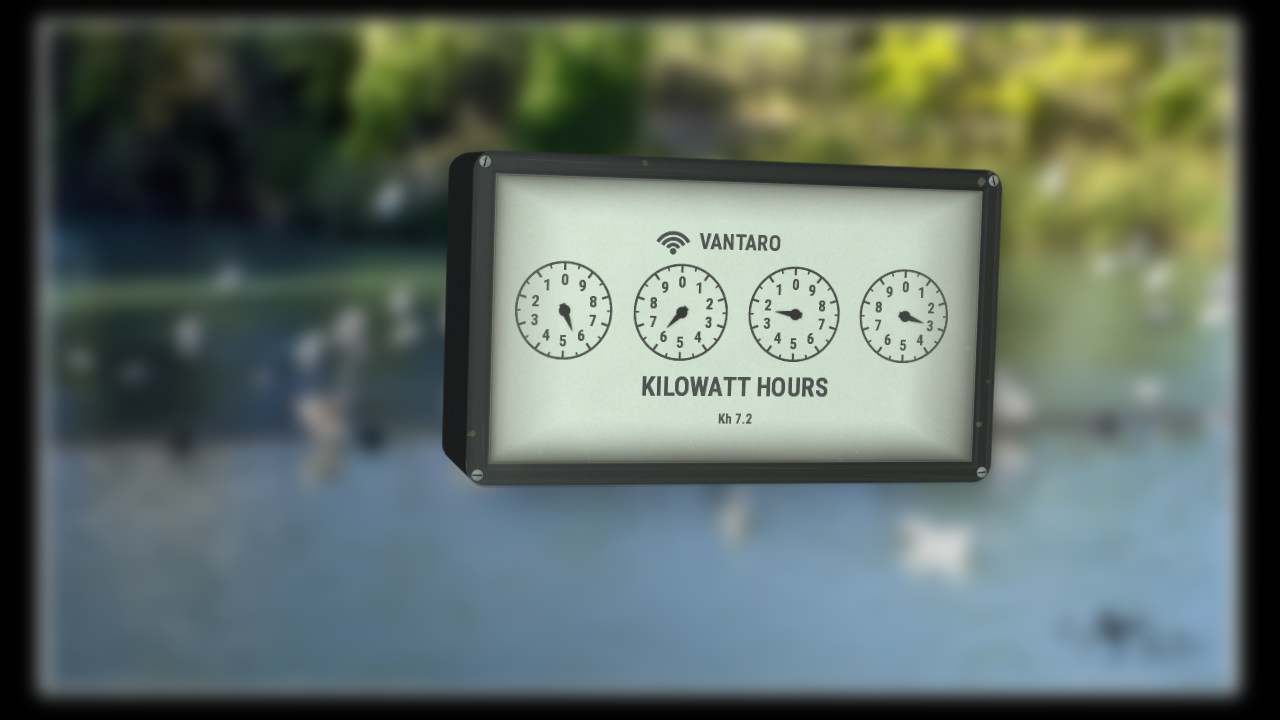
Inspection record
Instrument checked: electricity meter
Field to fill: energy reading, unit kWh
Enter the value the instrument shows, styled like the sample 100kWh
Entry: 5623kWh
